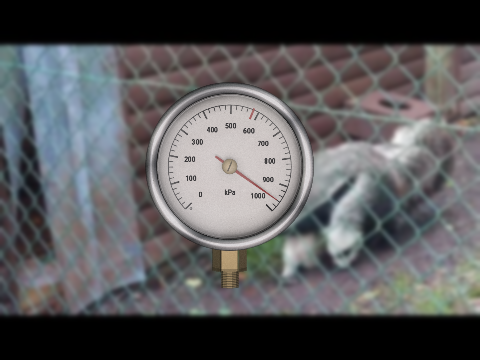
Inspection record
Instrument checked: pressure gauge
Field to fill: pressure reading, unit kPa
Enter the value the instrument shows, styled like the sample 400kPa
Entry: 960kPa
